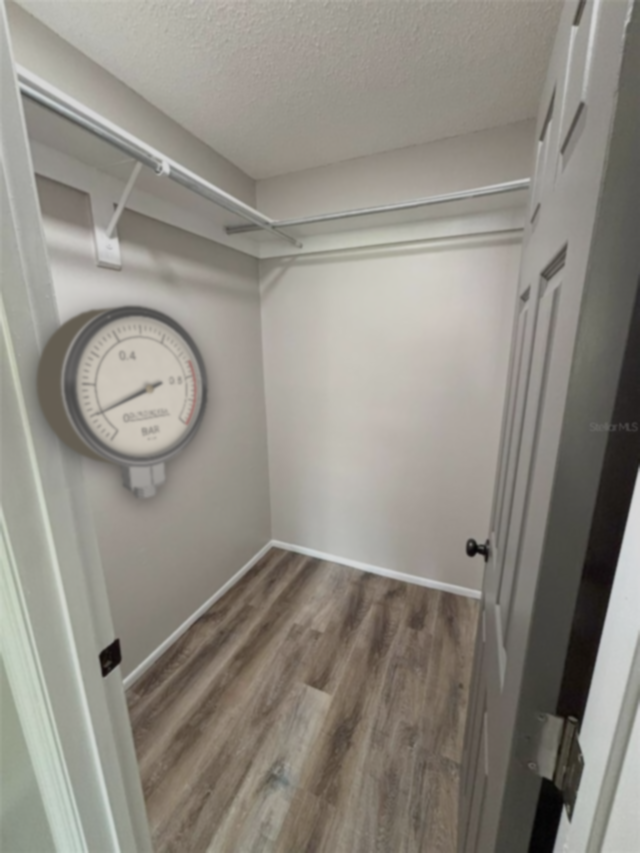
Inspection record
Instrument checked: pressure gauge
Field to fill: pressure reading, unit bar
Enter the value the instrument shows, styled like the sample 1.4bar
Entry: 0.1bar
